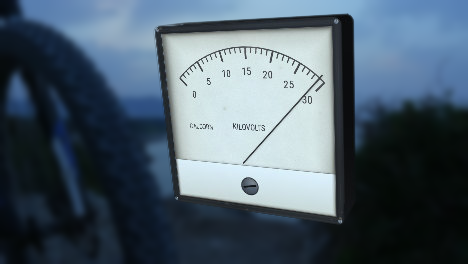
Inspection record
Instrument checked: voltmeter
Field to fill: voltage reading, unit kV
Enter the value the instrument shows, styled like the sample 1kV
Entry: 29kV
